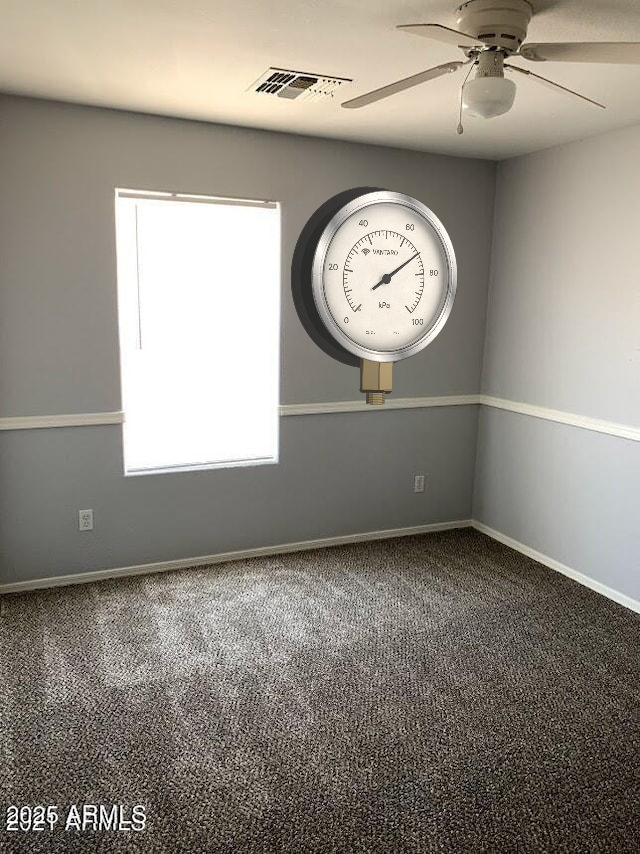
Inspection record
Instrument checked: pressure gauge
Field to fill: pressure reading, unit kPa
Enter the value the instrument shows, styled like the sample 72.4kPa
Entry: 70kPa
